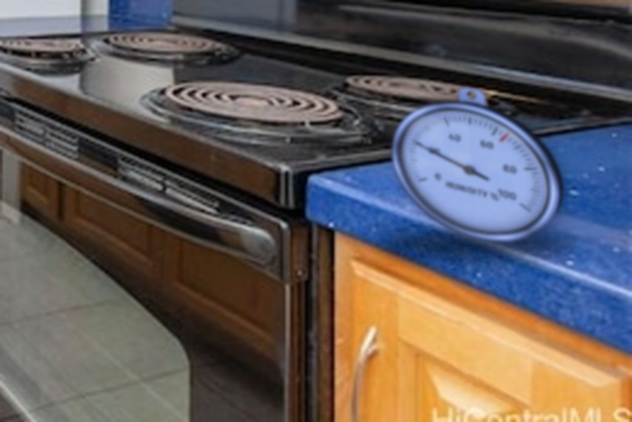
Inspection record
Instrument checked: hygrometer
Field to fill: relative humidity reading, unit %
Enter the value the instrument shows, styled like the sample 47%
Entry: 20%
